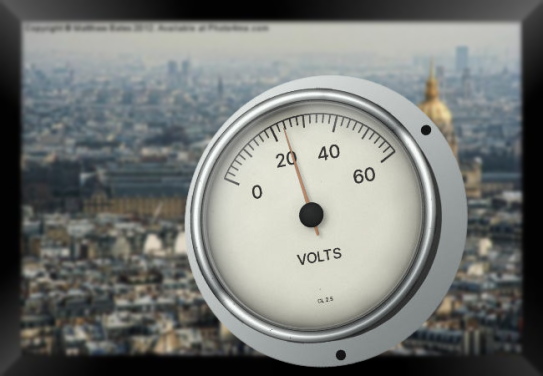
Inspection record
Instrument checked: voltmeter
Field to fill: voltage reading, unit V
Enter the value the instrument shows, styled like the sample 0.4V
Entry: 24V
